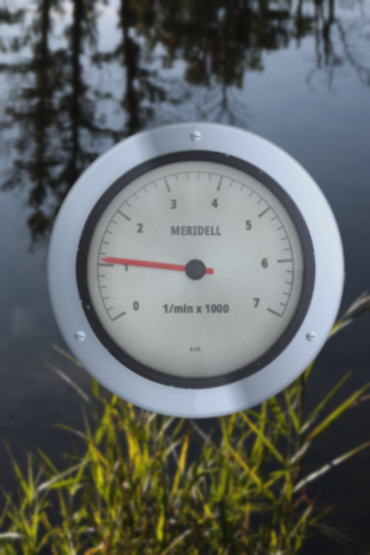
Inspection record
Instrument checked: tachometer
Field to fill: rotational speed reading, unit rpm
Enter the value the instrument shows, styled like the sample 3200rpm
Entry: 1100rpm
